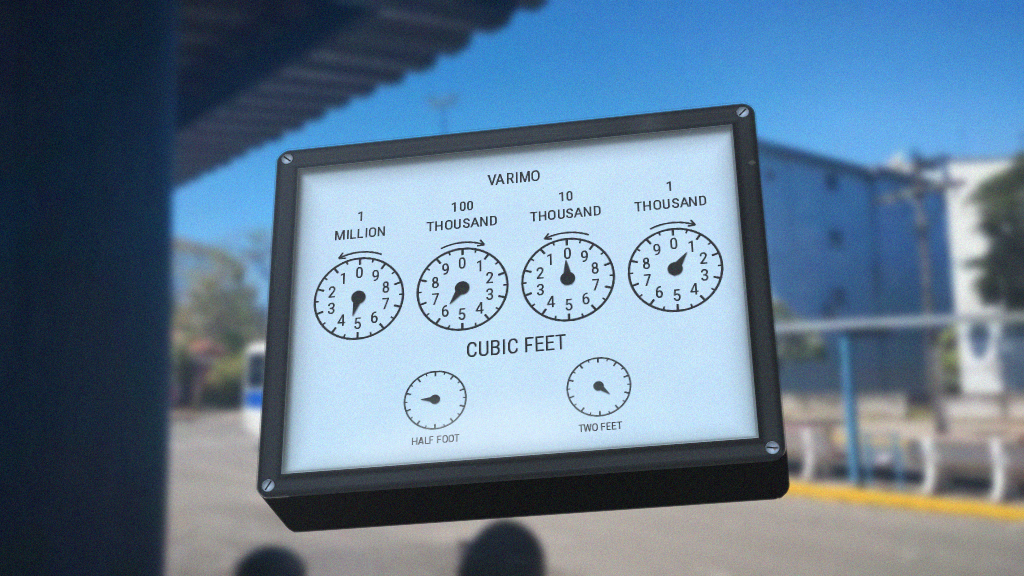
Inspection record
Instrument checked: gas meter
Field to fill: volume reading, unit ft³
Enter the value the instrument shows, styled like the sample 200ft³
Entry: 460100ft³
